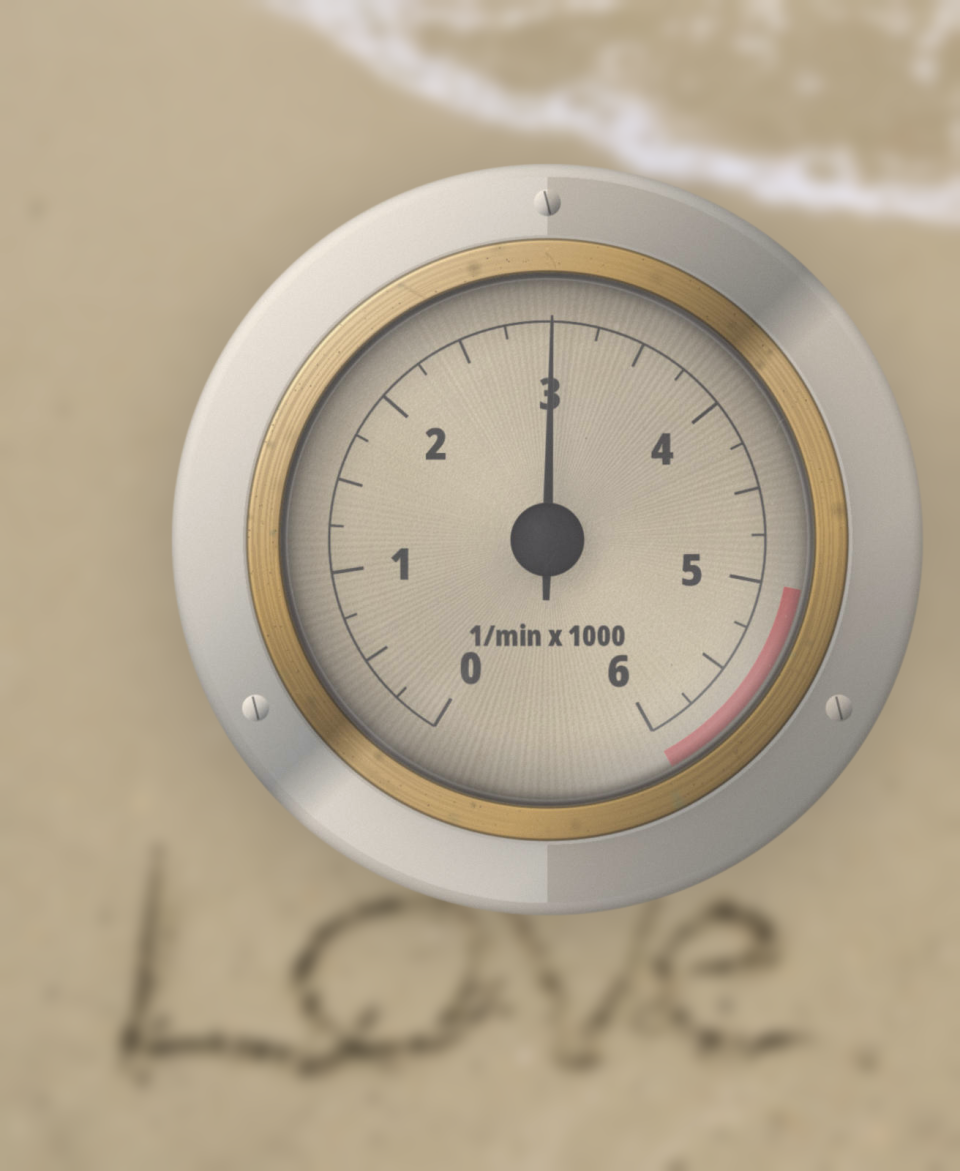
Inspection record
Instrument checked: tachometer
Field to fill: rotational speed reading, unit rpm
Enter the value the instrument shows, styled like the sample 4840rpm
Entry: 3000rpm
